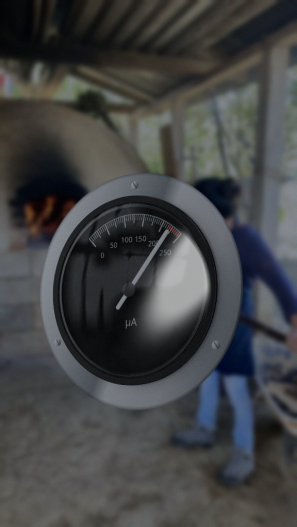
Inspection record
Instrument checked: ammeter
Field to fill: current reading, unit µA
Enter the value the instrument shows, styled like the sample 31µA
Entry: 225µA
